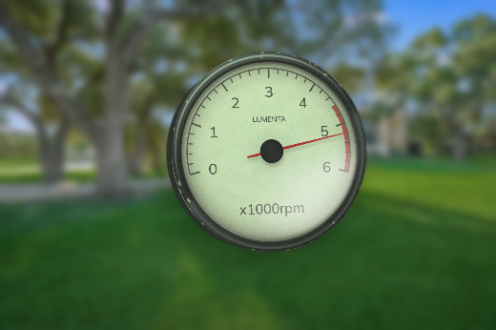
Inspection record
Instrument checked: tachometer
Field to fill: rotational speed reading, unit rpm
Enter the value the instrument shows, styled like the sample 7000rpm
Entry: 5200rpm
